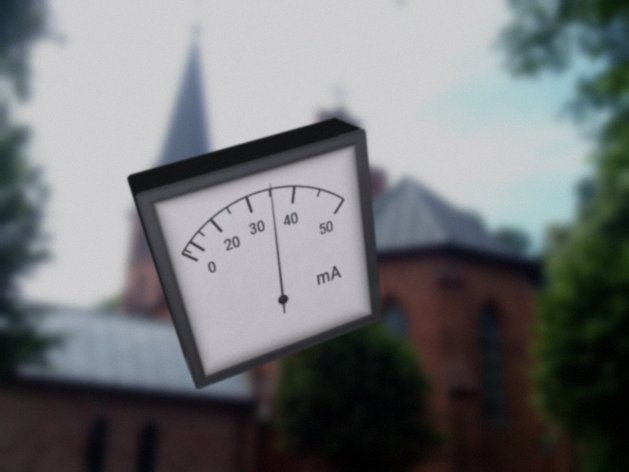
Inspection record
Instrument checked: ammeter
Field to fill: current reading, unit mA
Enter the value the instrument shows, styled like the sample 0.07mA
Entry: 35mA
